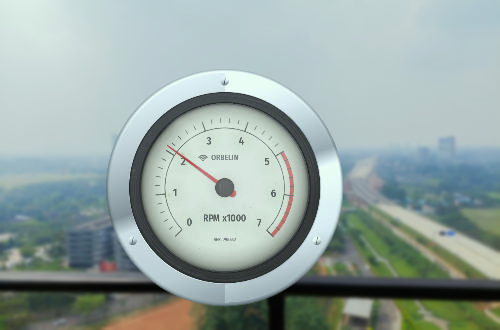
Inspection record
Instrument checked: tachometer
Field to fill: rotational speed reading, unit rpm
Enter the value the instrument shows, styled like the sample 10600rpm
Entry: 2100rpm
